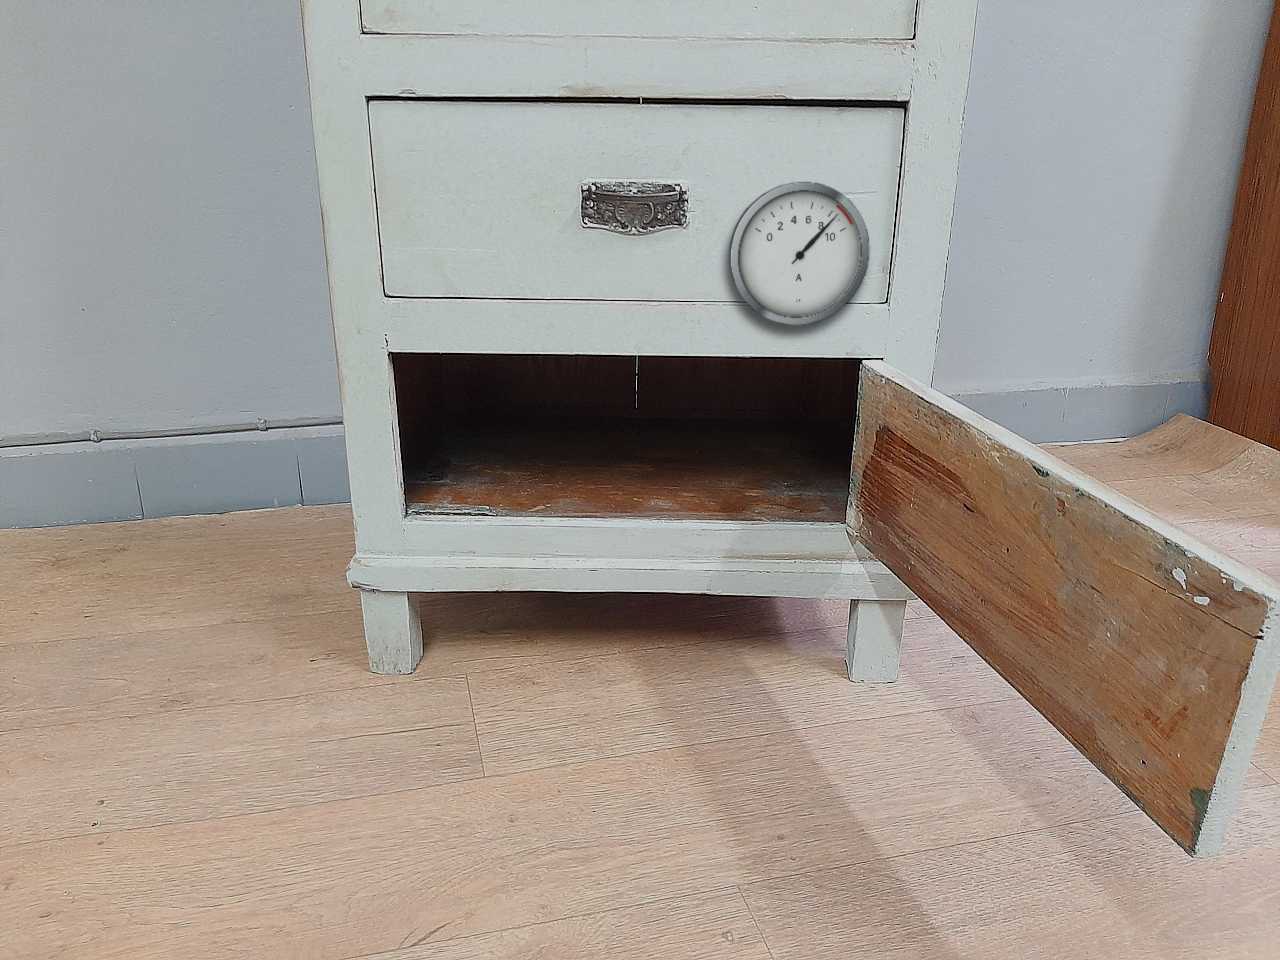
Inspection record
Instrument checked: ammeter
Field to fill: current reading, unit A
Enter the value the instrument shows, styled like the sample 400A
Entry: 8.5A
